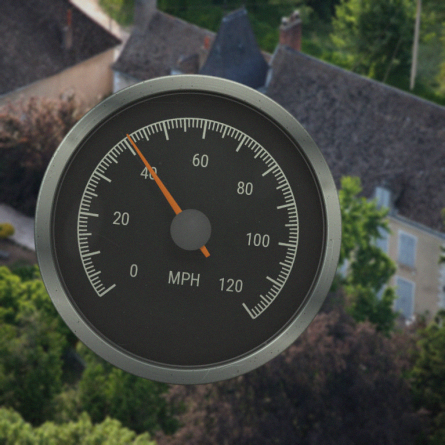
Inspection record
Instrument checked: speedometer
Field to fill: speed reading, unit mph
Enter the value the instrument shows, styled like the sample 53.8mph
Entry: 41mph
